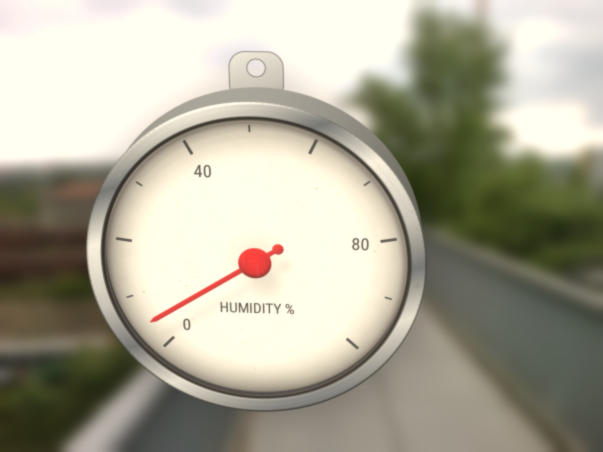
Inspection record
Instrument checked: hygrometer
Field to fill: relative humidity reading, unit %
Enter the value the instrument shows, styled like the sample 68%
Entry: 5%
